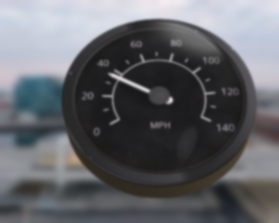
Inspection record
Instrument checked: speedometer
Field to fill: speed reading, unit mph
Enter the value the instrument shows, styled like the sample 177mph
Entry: 35mph
